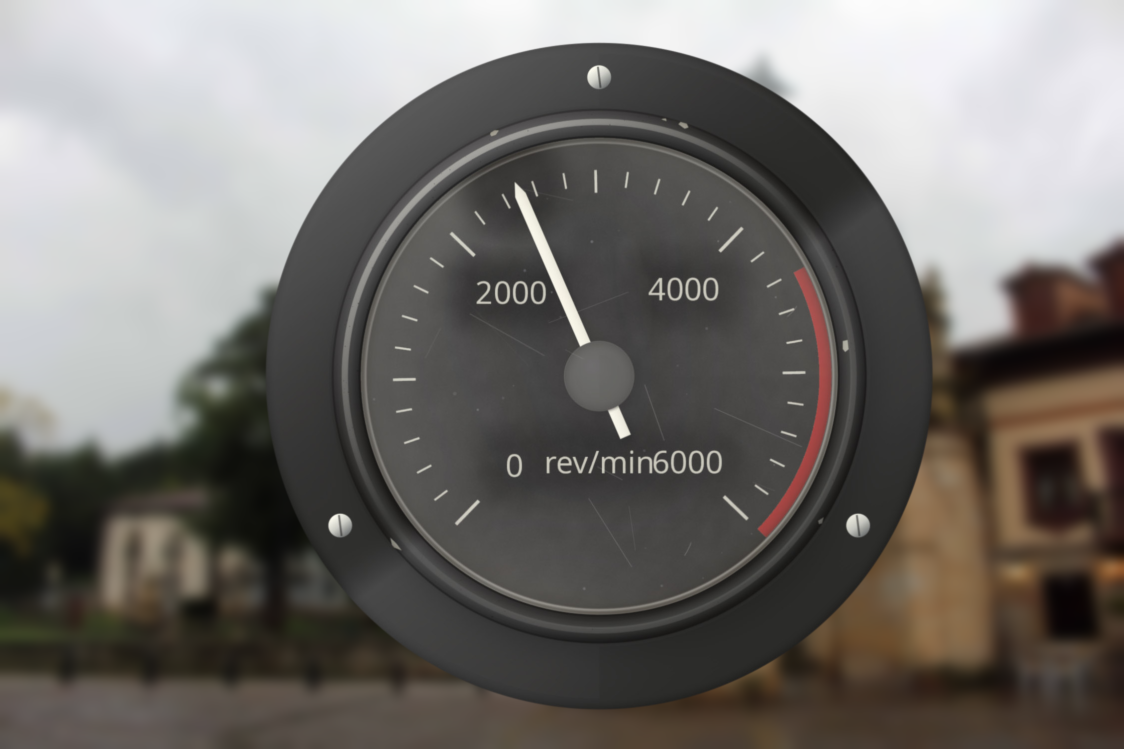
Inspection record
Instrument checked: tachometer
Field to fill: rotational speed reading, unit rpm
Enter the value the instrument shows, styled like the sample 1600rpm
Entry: 2500rpm
